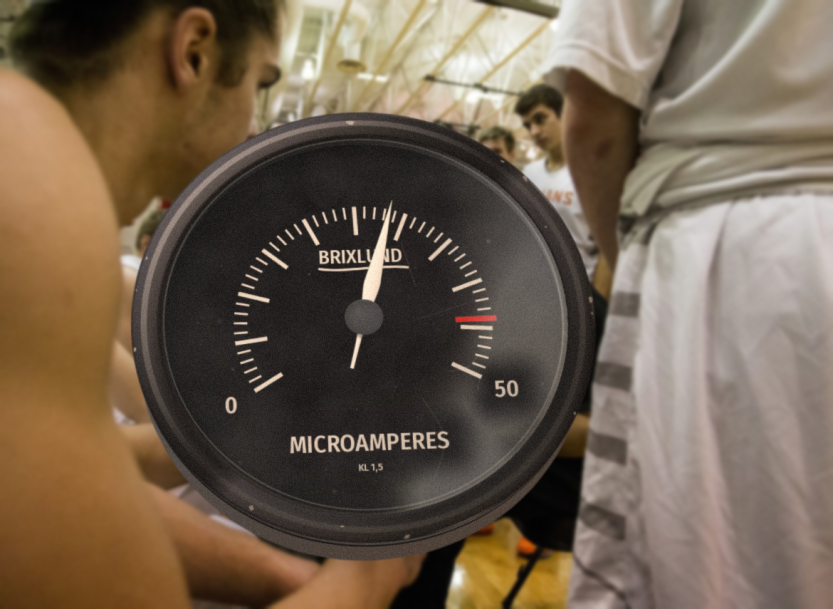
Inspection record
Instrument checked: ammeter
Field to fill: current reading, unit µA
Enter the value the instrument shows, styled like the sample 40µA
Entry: 28.5µA
